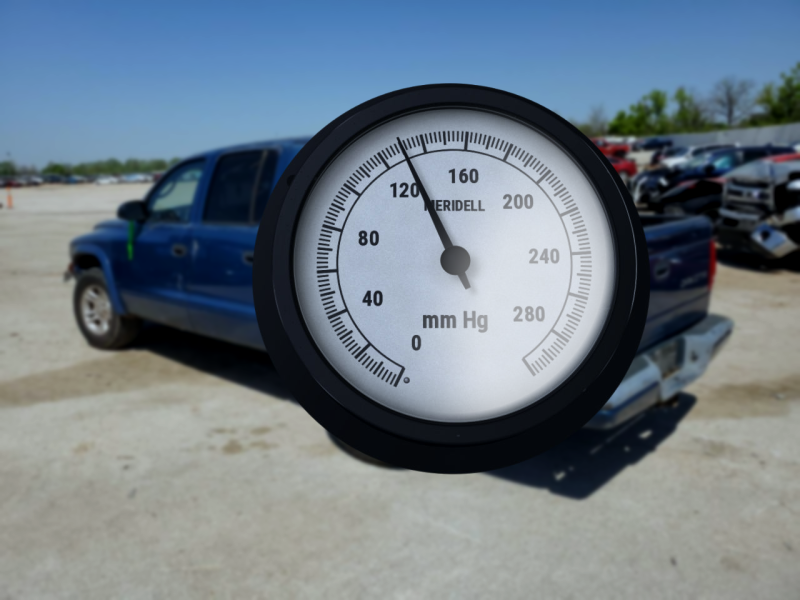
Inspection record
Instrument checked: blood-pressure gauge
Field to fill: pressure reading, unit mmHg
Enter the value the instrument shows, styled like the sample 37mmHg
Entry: 130mmHg
